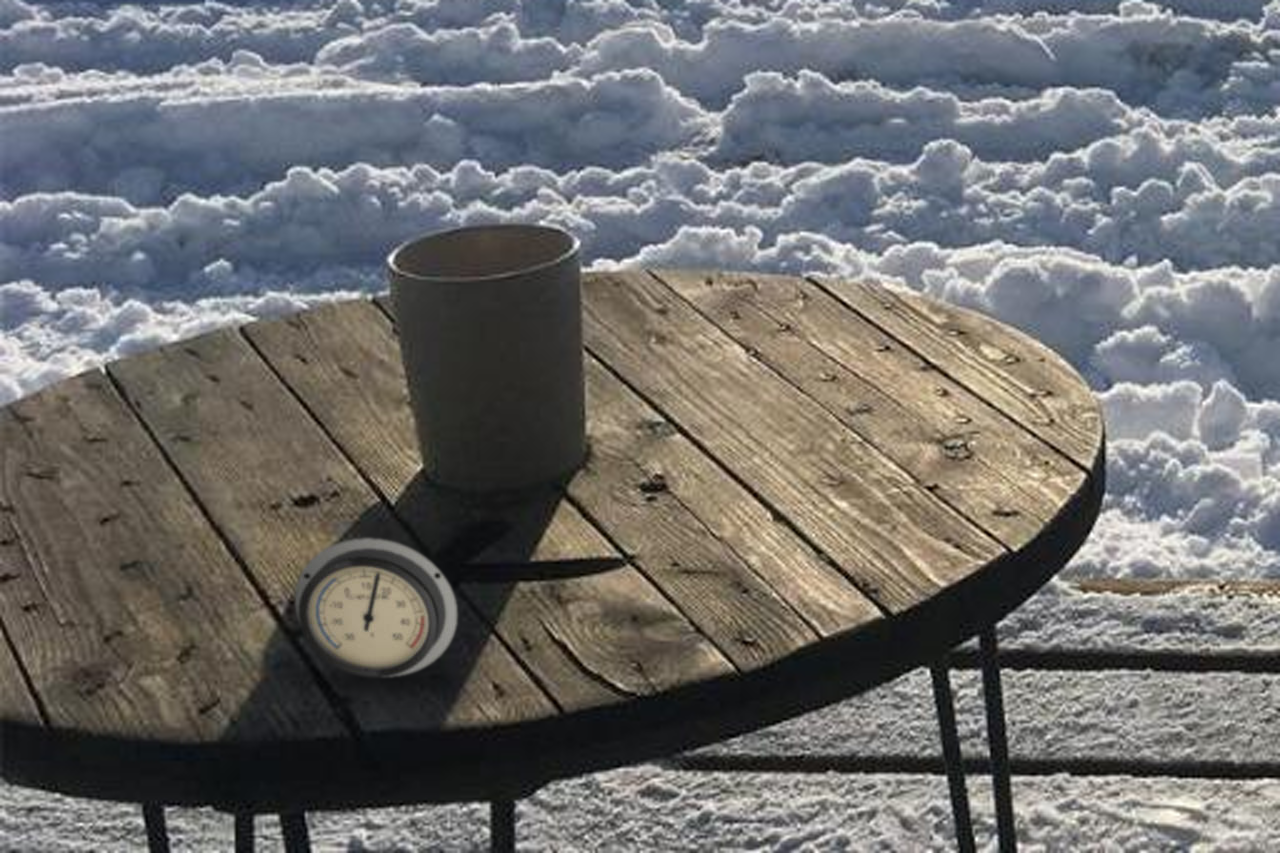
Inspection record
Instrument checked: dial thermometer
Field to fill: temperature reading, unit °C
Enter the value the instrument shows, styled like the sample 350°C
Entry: 15°C
